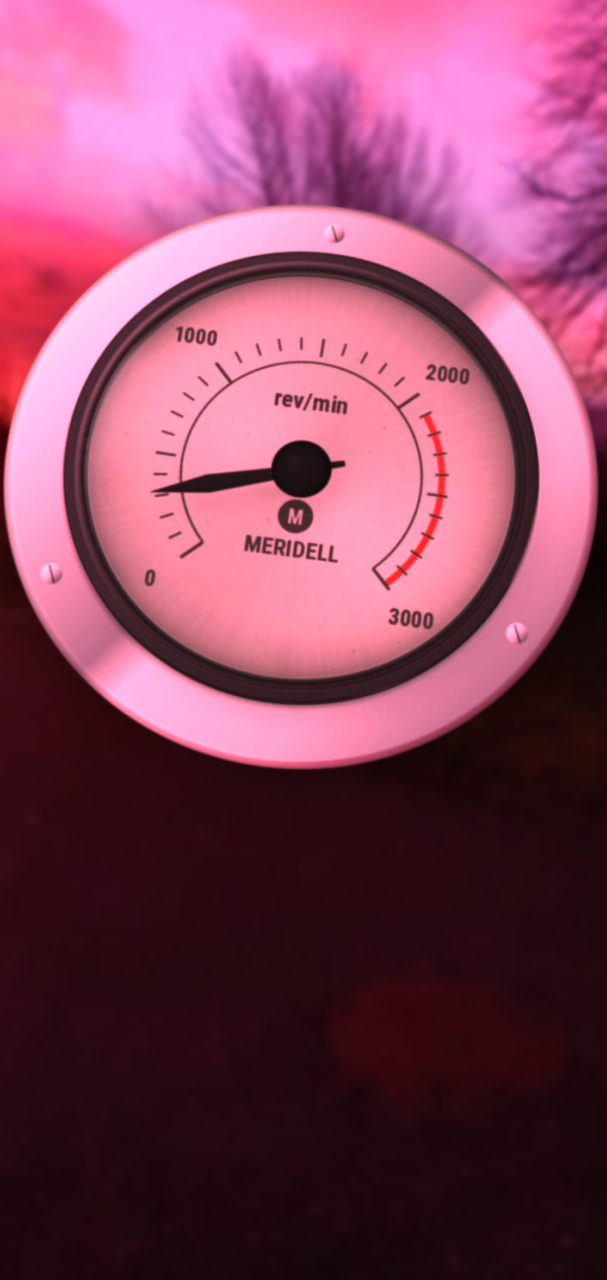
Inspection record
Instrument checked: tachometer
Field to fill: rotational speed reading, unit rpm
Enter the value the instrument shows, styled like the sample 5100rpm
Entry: 300rpm
